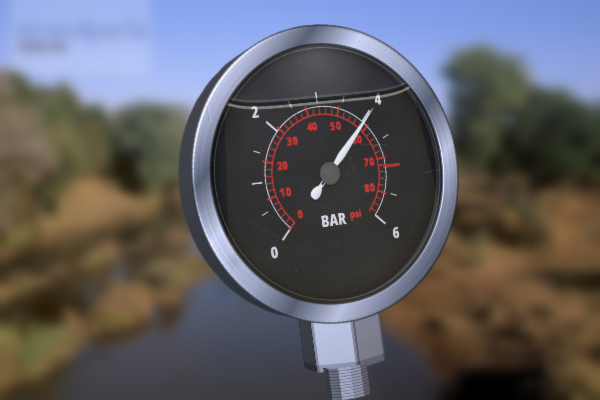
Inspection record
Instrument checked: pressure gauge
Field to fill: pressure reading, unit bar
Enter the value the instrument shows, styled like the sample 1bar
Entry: 4bar
